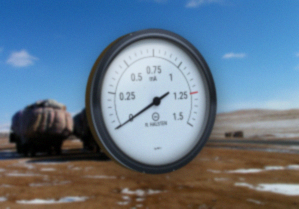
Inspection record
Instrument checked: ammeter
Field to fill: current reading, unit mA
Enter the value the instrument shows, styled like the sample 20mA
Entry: 0mA
